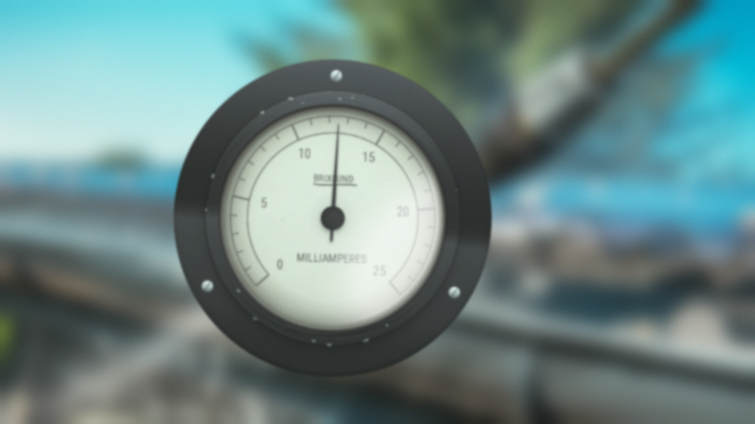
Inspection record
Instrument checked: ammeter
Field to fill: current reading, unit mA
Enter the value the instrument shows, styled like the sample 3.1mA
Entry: 12.5mA
